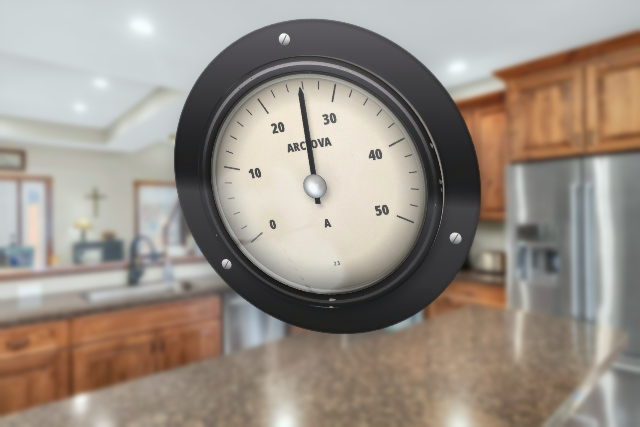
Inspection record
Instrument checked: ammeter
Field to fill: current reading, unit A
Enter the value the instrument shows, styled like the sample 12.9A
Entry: 26A
